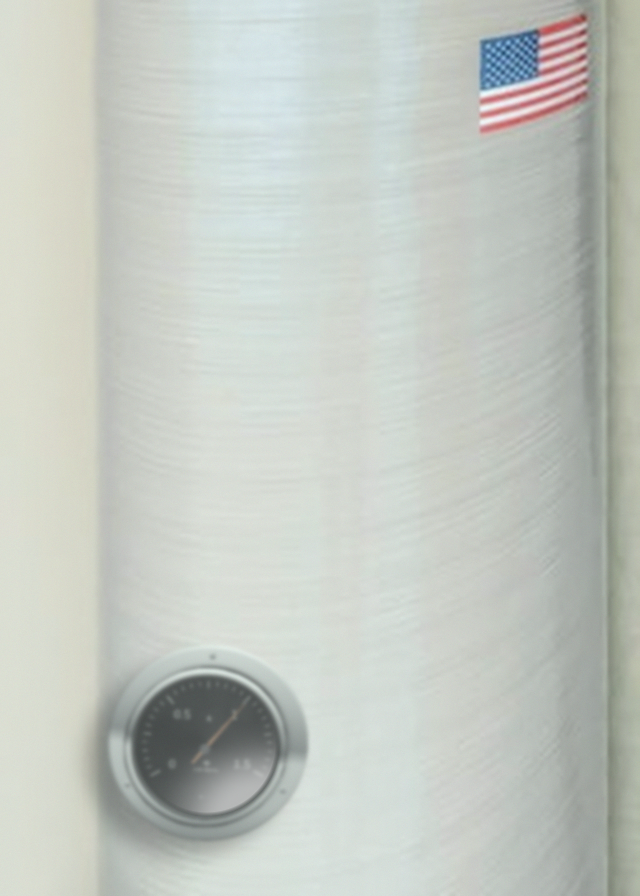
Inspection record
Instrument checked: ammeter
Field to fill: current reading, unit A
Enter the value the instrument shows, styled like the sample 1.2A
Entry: 1A
